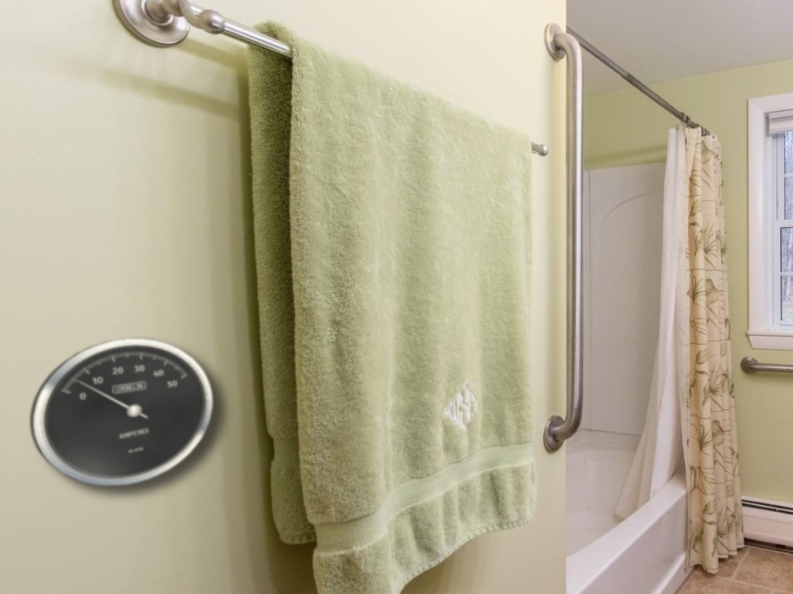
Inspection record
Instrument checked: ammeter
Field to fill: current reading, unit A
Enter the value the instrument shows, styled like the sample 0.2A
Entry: 5A
